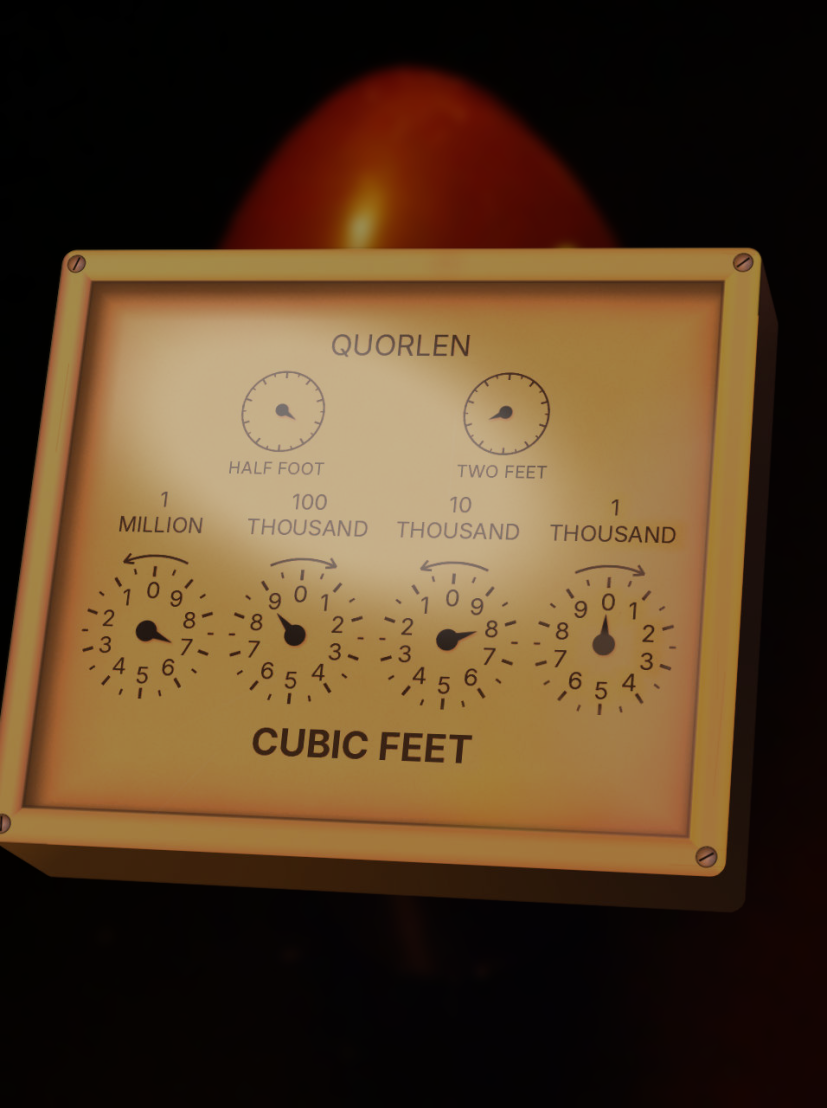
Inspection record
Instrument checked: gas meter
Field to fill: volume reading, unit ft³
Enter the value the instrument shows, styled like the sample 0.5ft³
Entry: 688000ft³
